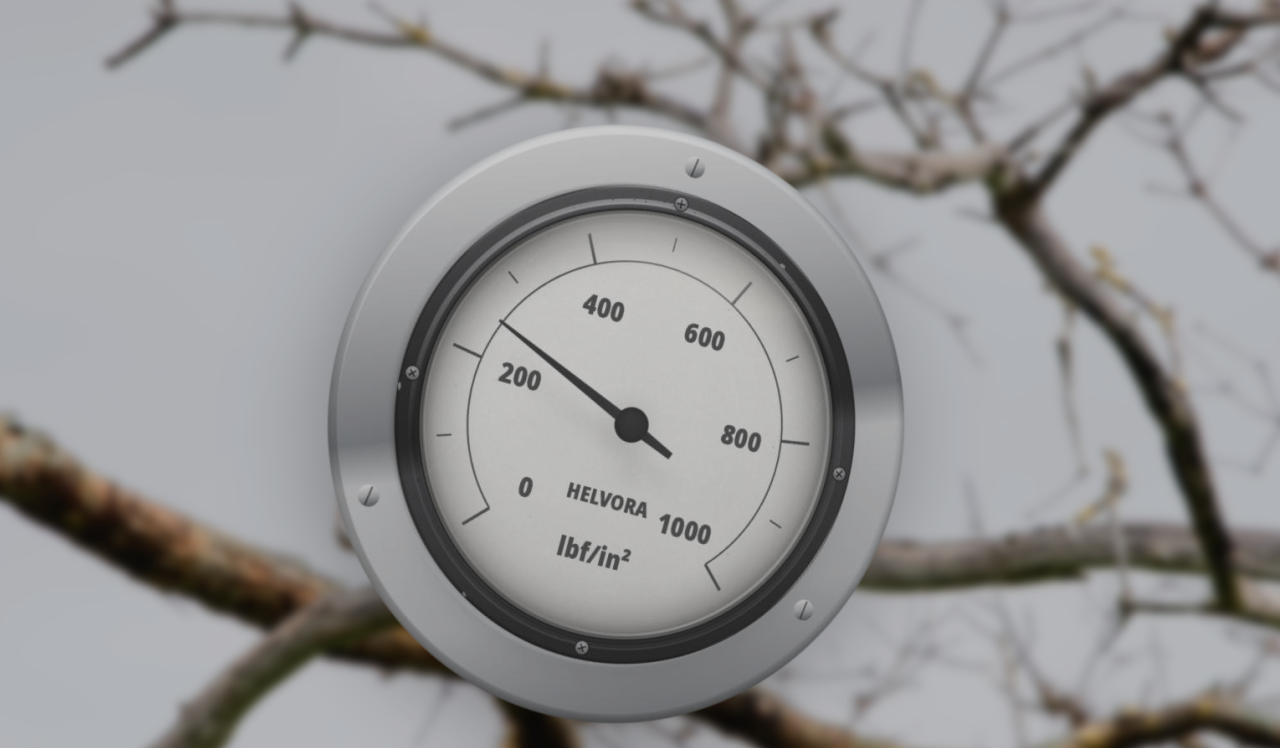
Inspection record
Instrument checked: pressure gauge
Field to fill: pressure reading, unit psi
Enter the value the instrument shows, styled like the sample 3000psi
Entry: 250psi
